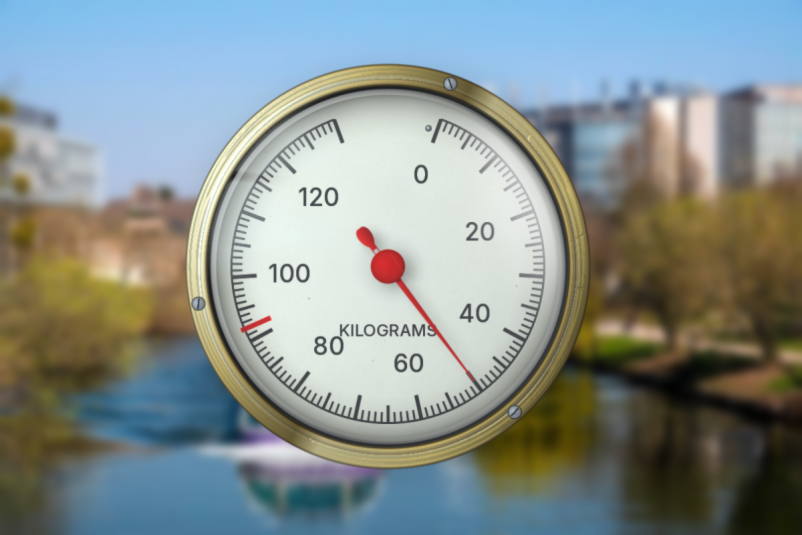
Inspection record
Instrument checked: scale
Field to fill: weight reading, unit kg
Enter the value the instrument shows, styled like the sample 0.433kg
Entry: 50kg
